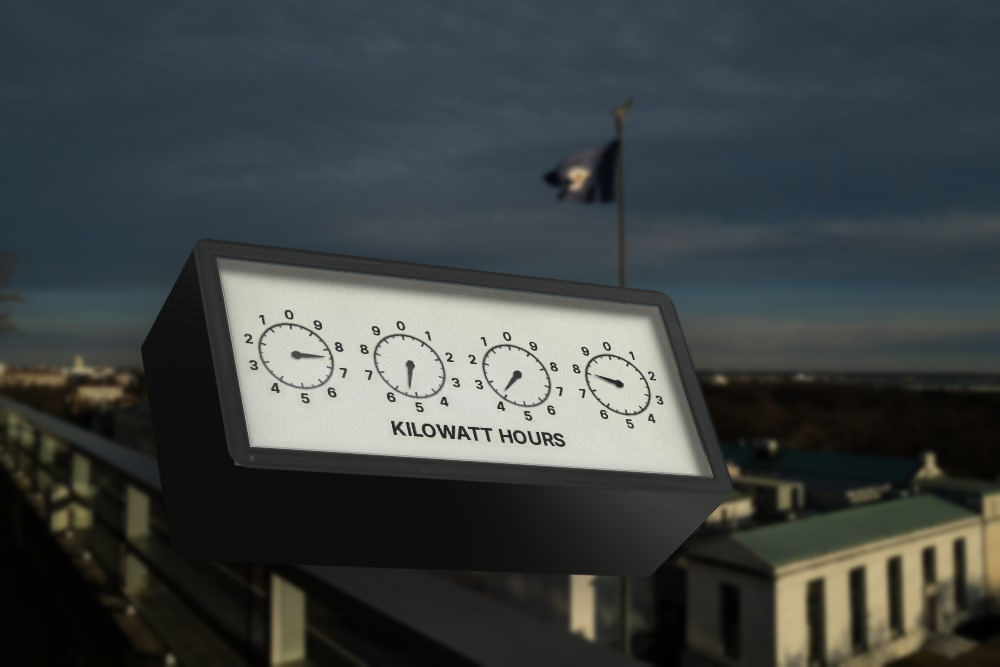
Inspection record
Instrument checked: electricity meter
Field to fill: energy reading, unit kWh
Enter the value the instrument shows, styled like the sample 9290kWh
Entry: 7538kWh
